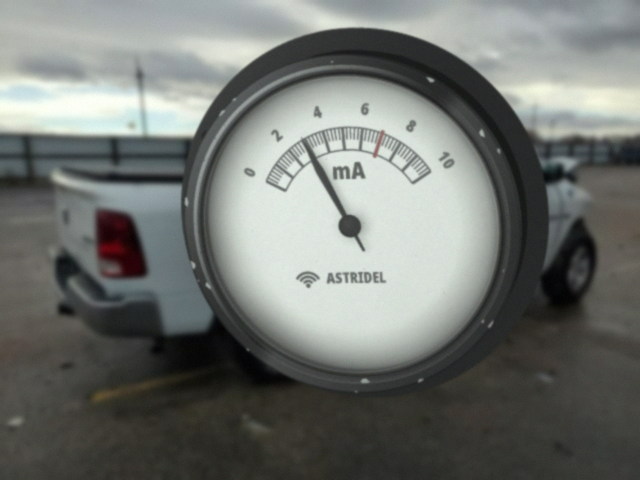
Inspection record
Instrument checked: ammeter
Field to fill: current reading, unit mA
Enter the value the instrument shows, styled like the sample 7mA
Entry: 3mA
